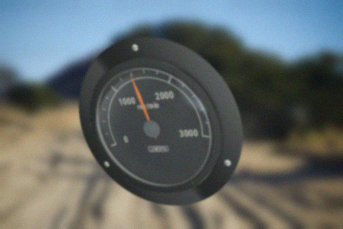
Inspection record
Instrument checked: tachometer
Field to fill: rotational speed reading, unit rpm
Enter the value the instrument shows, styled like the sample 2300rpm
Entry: 1400rpm
